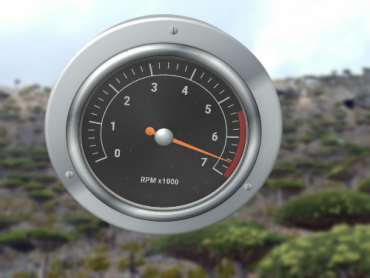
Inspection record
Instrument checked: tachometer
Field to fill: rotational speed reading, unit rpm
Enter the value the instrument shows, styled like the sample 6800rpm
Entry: 6600rpm
